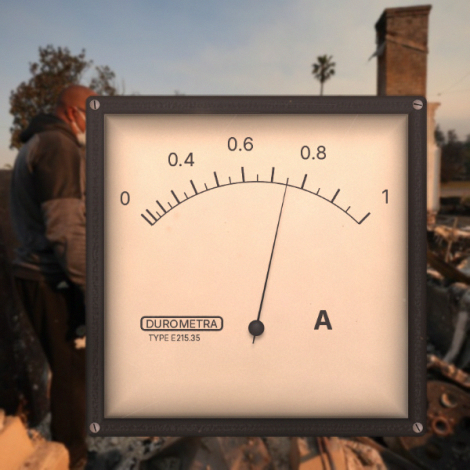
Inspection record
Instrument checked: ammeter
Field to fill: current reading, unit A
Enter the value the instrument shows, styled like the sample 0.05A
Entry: 0.75A
